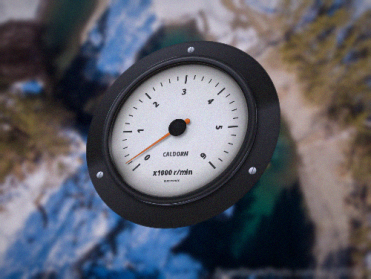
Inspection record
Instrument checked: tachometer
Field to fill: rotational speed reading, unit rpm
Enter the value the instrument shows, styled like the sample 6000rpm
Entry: 200rpm
